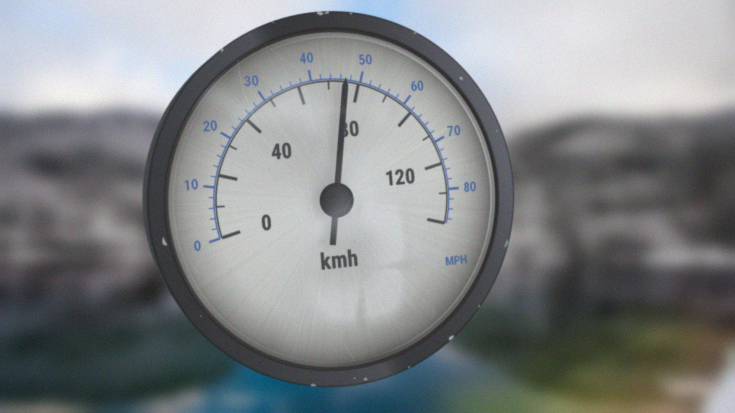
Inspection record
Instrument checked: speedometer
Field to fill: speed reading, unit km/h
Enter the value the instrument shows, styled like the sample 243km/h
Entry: 75km/h
